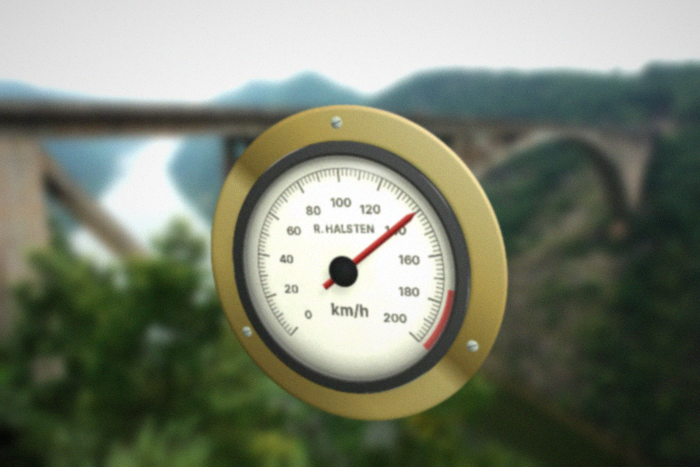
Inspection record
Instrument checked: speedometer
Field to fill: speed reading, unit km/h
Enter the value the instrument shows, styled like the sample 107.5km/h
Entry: 140km/h
